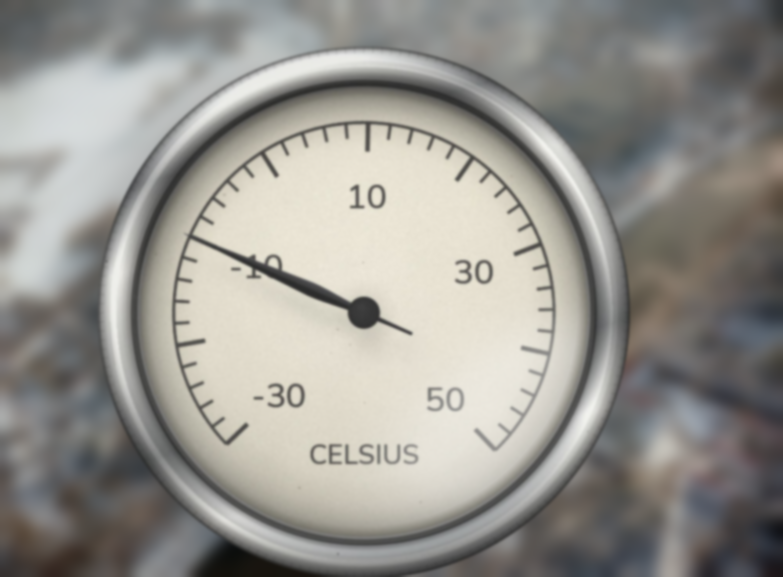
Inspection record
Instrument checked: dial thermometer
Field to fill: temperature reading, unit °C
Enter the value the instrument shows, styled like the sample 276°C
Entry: -10°C
